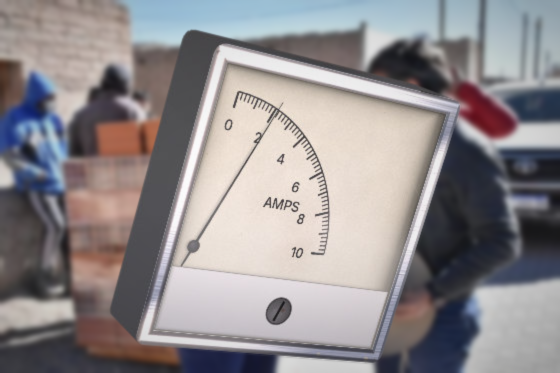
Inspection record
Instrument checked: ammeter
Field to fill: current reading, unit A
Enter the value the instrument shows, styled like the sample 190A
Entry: 2A
